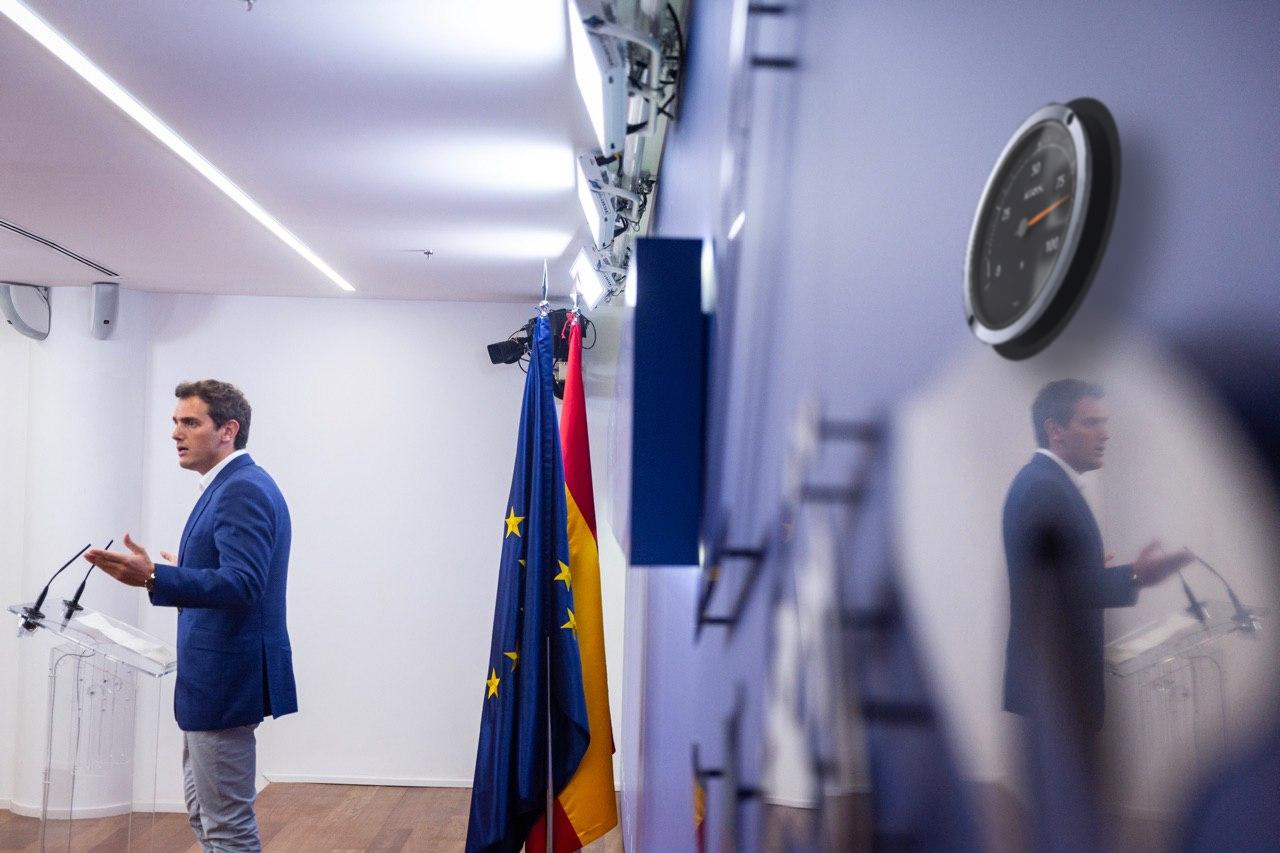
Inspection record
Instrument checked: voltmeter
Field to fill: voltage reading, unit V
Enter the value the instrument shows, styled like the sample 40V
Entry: 85V
